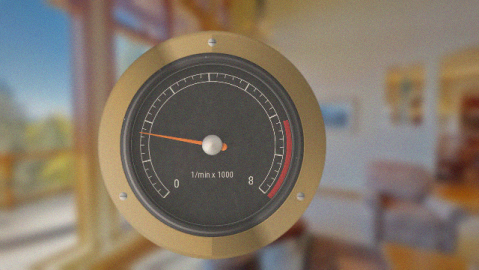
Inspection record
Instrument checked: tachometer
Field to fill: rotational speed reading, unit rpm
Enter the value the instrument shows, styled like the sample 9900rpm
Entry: 1700rpm
